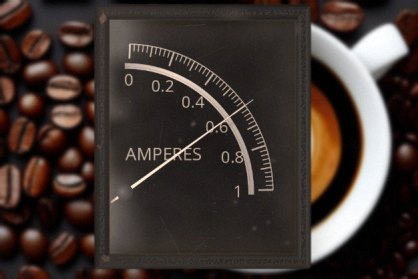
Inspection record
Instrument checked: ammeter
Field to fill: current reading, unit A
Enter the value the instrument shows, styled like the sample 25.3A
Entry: 0.6A
